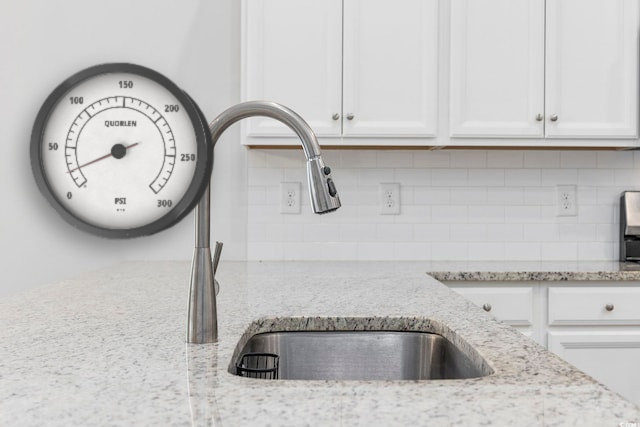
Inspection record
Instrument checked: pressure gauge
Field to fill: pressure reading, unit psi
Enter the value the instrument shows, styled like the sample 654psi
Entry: 20psi
